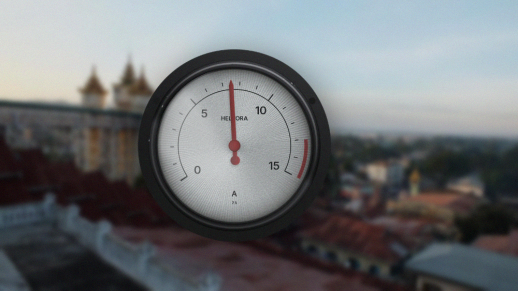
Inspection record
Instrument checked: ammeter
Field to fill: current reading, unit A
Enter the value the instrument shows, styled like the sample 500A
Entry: 7.5A
